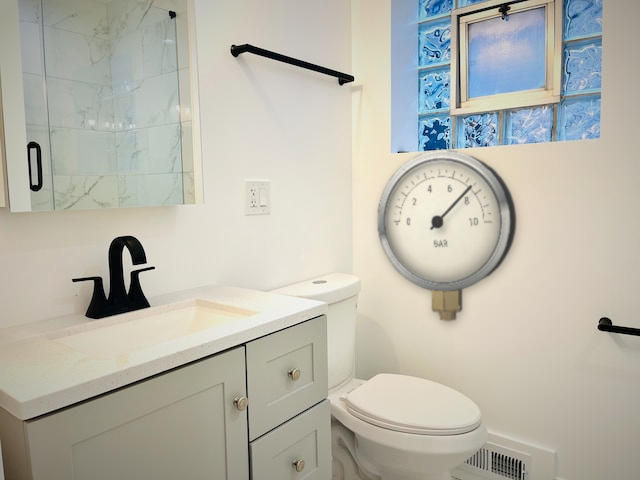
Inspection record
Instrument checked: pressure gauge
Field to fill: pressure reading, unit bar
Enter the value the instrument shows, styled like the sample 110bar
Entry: 7.5bar
